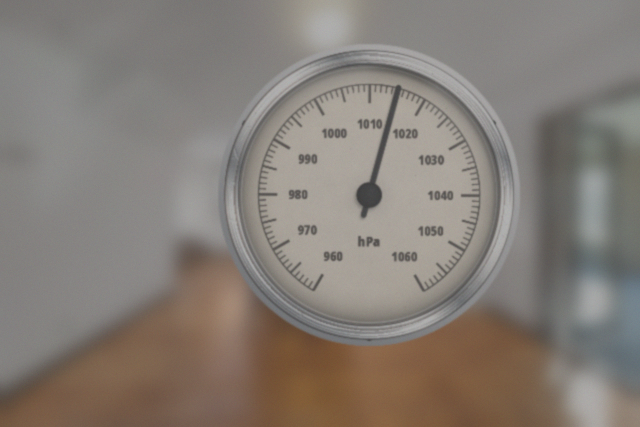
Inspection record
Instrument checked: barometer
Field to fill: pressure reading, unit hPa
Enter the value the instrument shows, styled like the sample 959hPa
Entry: 1015hPa
